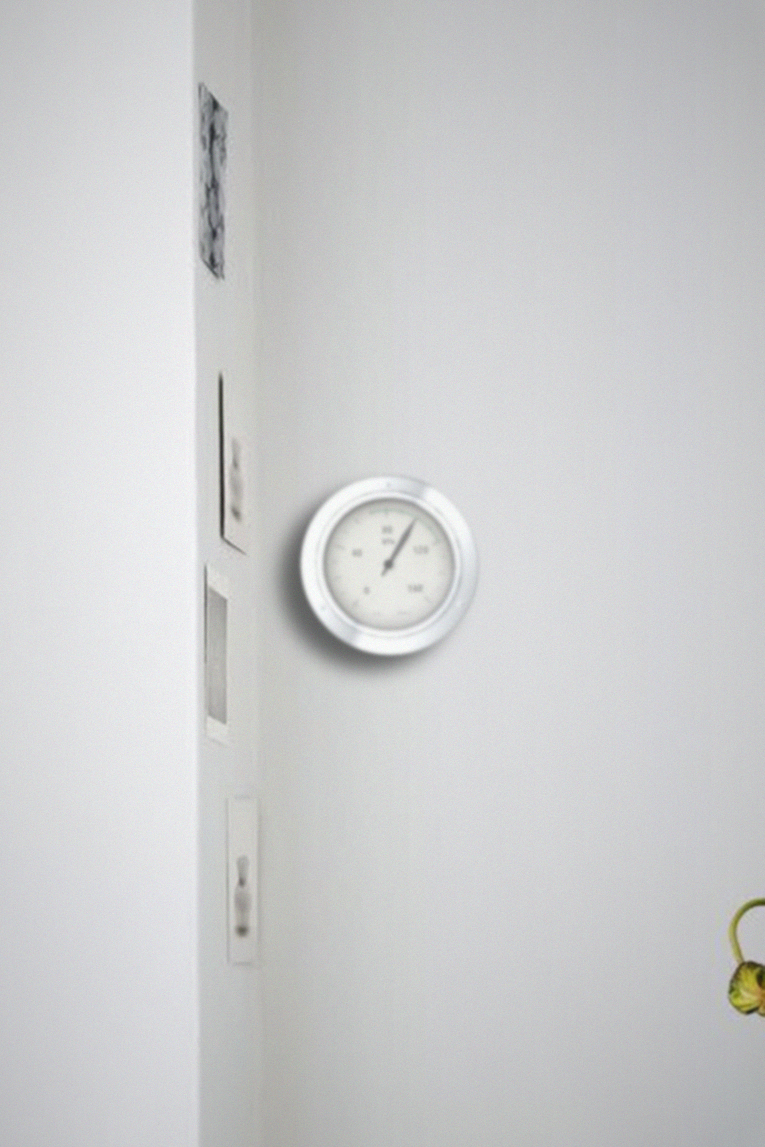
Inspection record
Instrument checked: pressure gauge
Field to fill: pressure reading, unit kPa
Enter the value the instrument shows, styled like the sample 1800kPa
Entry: 100kPa
